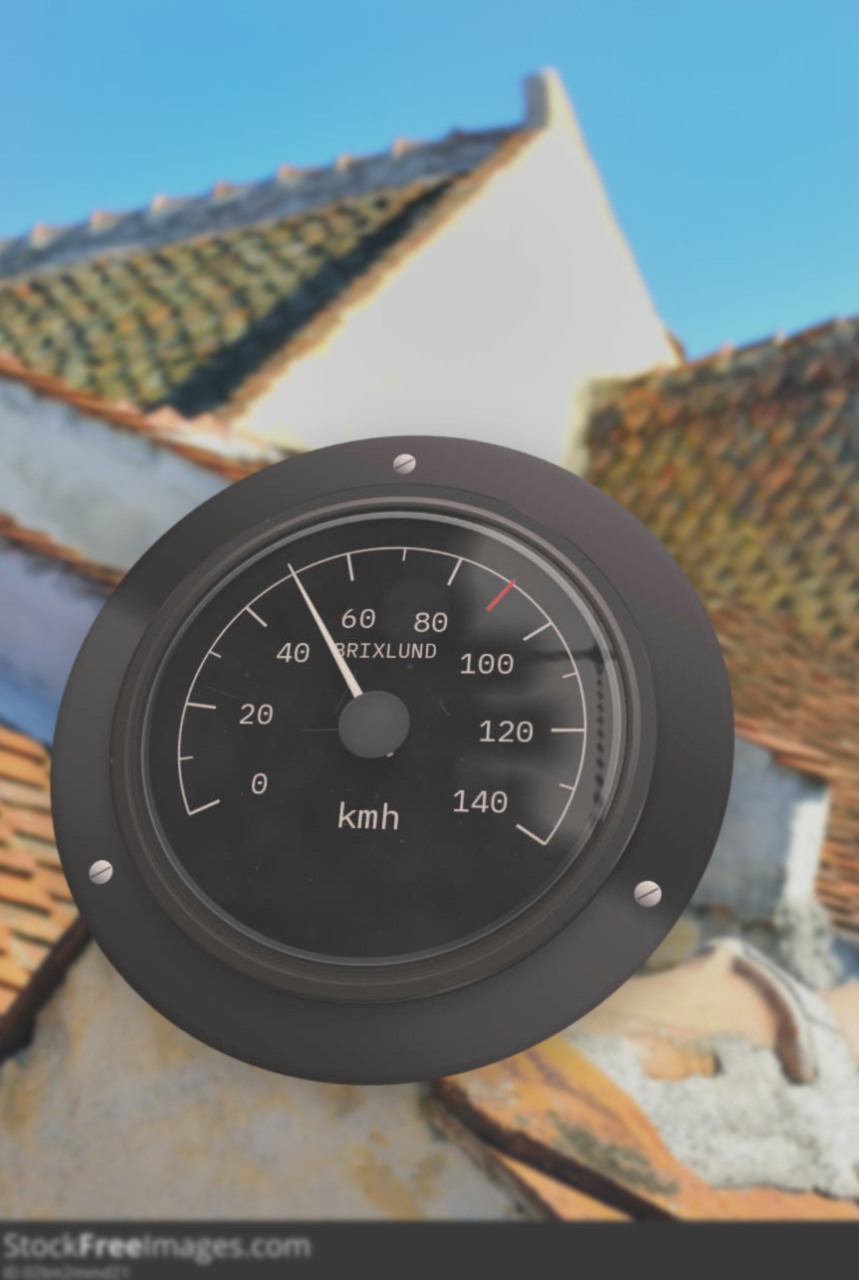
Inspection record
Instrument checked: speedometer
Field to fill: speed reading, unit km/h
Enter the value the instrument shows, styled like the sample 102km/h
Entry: 50km/h
